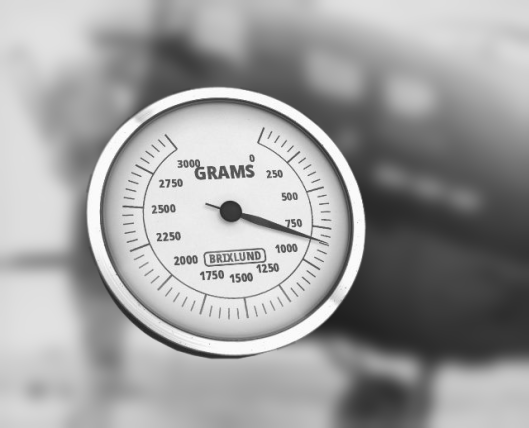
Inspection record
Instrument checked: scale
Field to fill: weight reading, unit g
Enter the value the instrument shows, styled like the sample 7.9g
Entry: 850g
